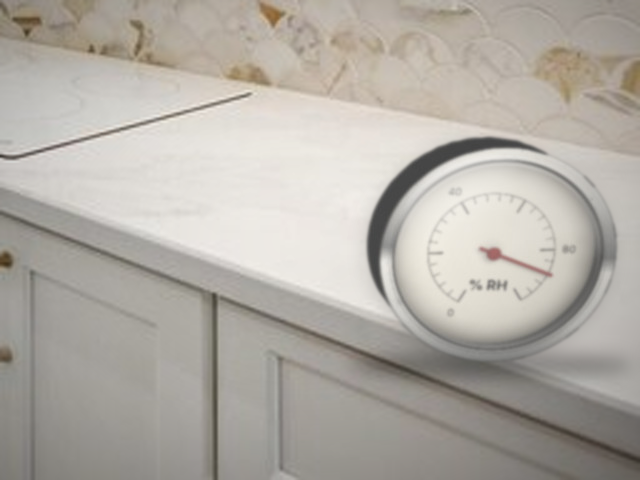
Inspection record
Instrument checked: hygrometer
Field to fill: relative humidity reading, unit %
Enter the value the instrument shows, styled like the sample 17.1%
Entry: 88%
